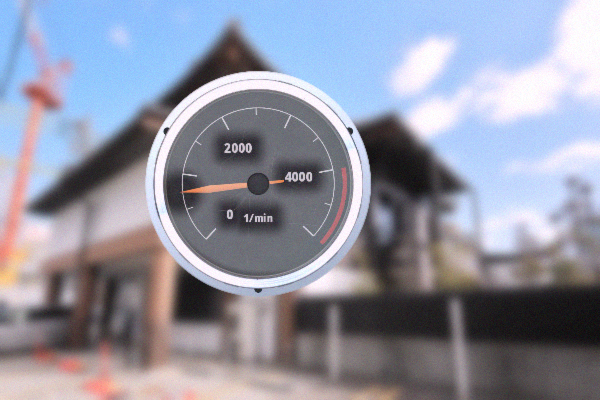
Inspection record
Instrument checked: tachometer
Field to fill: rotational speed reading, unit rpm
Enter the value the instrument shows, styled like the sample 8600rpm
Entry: 750rpm
